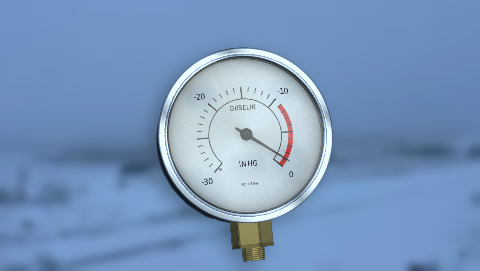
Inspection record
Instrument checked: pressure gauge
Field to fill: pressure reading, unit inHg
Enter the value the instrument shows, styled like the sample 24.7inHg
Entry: -1inHg
